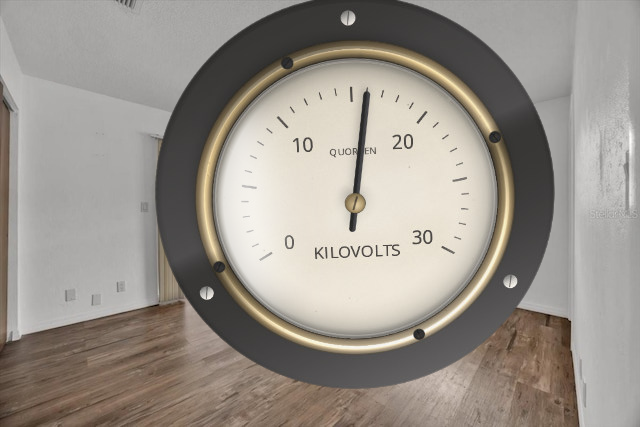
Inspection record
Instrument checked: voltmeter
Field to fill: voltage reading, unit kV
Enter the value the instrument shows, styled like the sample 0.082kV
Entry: 16kV
